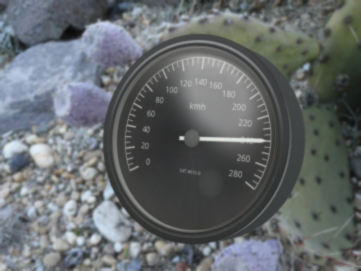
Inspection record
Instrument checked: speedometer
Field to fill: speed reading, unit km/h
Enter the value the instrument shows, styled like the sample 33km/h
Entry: 240km/h
